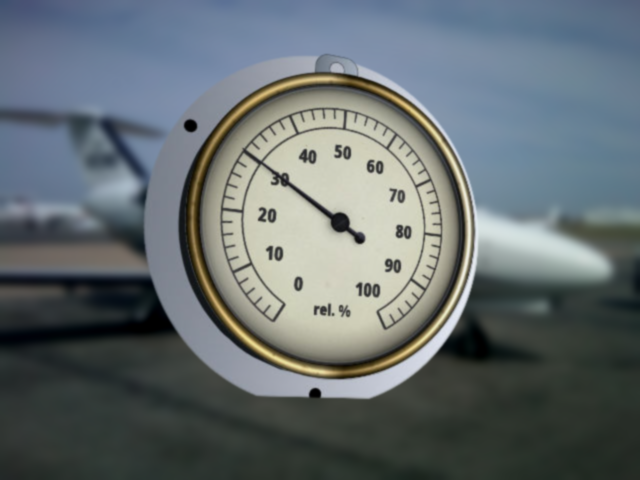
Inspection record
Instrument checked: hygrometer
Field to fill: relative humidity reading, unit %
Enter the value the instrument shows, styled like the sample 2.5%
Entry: 30%
